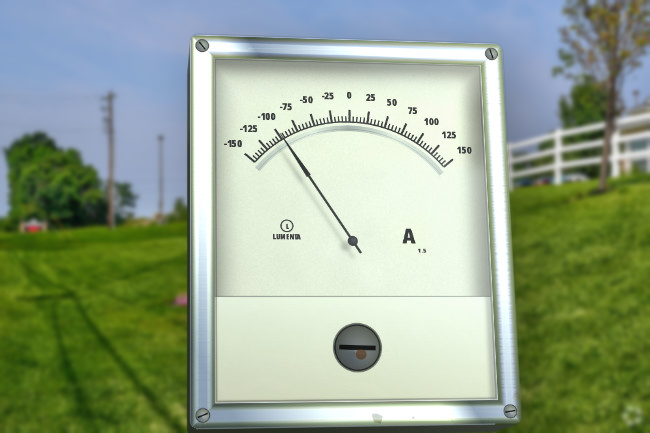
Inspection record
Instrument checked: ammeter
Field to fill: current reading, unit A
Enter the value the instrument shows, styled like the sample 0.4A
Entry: -100A
